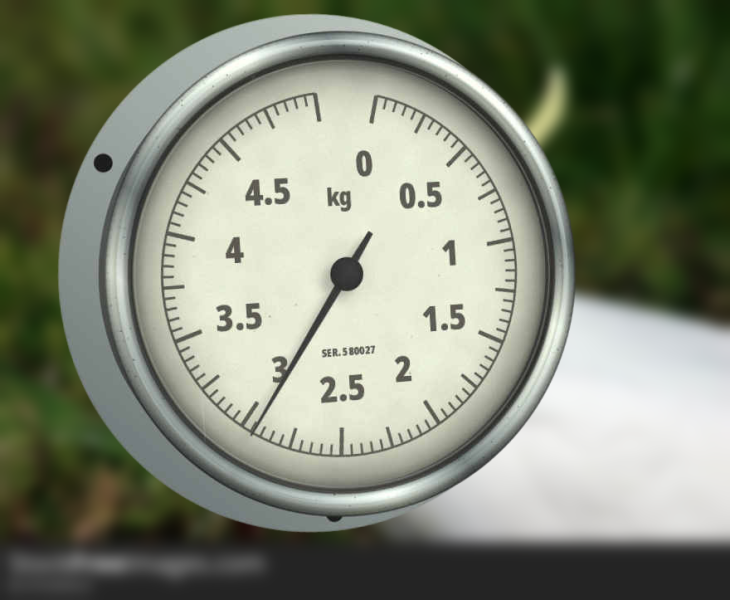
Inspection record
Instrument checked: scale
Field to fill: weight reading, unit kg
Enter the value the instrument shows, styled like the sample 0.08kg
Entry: 2.95kg
